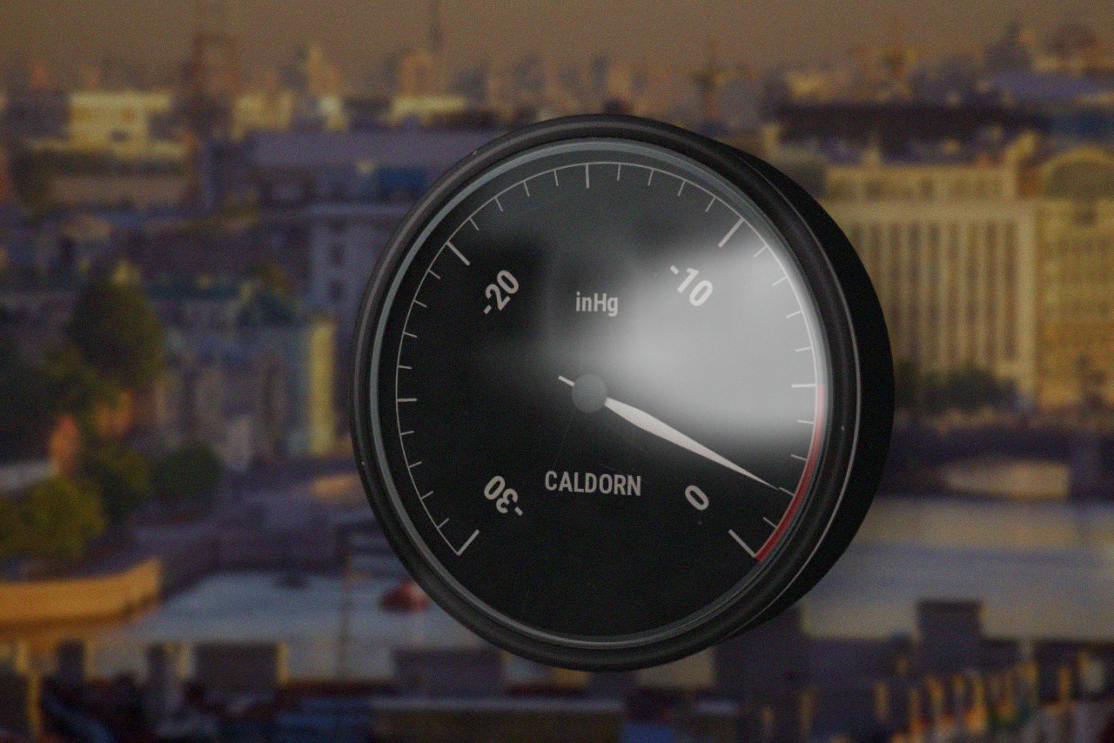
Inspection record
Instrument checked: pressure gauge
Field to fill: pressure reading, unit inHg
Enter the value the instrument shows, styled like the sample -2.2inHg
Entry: -2inHg
